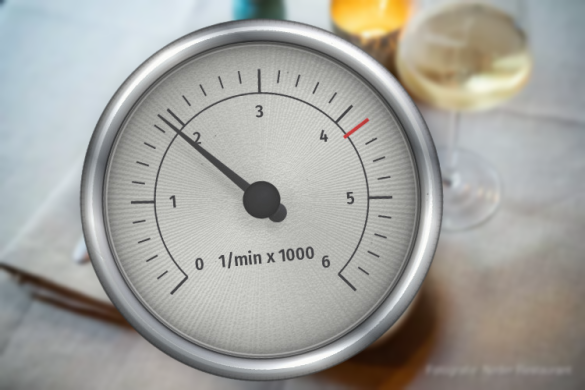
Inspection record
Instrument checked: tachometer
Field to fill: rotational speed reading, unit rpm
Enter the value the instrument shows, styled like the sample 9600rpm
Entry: 1900rpm
